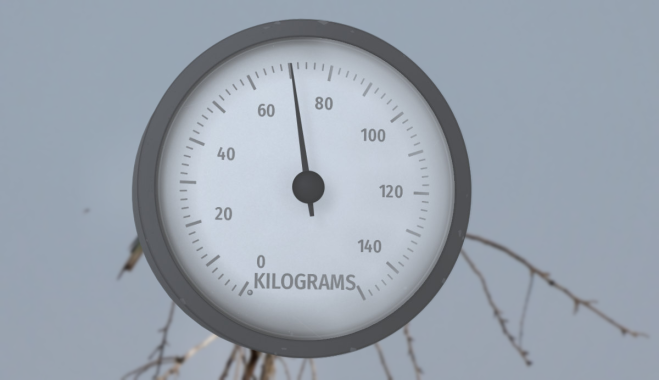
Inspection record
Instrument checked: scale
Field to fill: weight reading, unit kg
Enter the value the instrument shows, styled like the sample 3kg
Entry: 70kg
